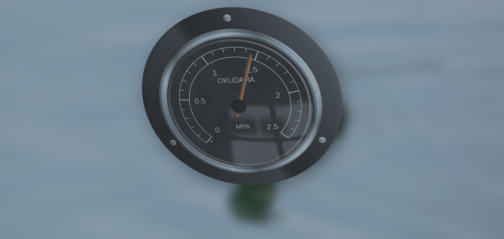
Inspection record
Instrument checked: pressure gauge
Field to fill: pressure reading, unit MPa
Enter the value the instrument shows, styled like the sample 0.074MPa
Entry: 1.45MPa
